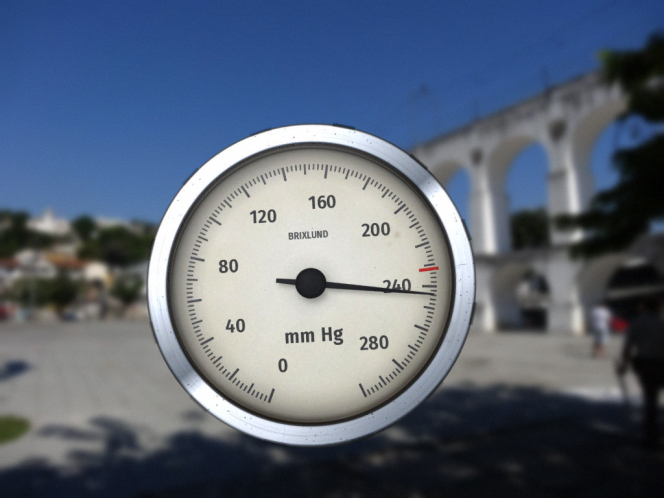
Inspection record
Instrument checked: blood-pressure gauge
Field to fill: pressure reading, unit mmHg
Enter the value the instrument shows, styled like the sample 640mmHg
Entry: 244mmHg
